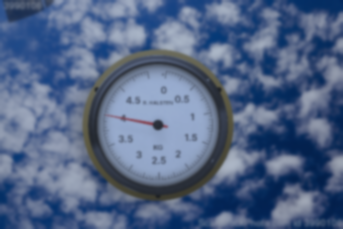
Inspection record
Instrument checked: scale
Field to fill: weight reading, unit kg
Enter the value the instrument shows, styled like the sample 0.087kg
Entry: 4kg
